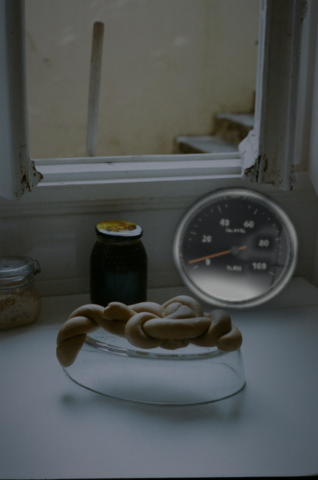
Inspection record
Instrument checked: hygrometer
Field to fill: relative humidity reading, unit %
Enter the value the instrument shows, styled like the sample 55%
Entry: 4%
